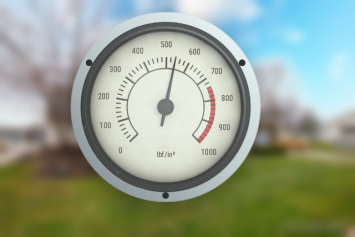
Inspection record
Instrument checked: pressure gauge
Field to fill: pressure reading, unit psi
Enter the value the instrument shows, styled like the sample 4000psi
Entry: 540psi
